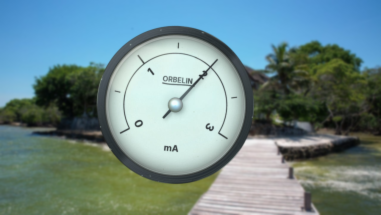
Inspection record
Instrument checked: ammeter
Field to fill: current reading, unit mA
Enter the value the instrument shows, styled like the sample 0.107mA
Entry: 2mA
